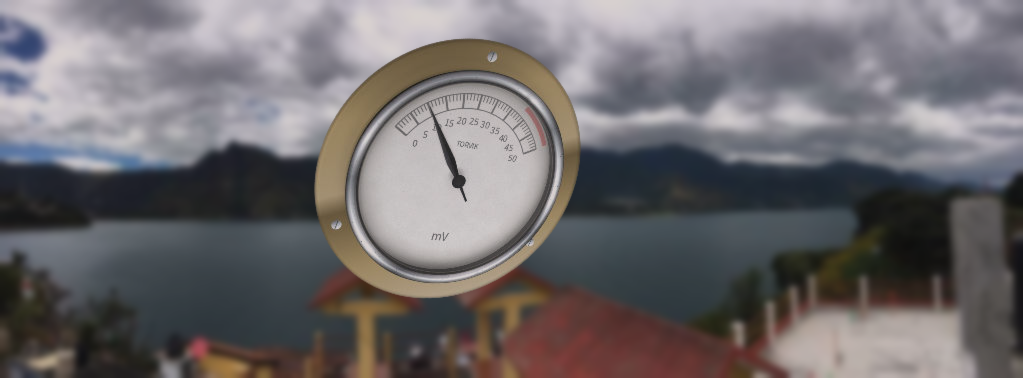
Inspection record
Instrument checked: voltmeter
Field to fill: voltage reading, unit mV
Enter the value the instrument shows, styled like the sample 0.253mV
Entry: 10mV
